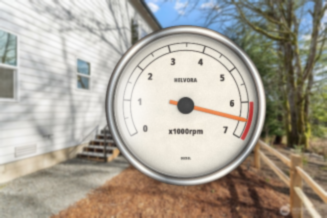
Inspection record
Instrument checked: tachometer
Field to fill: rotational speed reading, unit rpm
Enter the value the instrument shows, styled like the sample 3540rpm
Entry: 6500rpm
